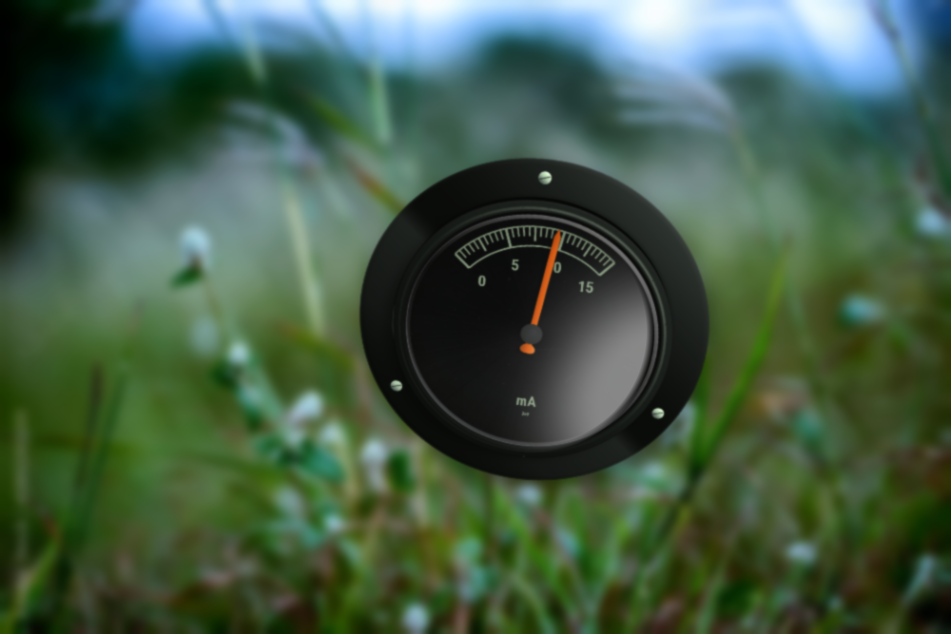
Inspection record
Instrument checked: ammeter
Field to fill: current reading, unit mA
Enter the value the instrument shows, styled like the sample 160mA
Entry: 9.5mA
